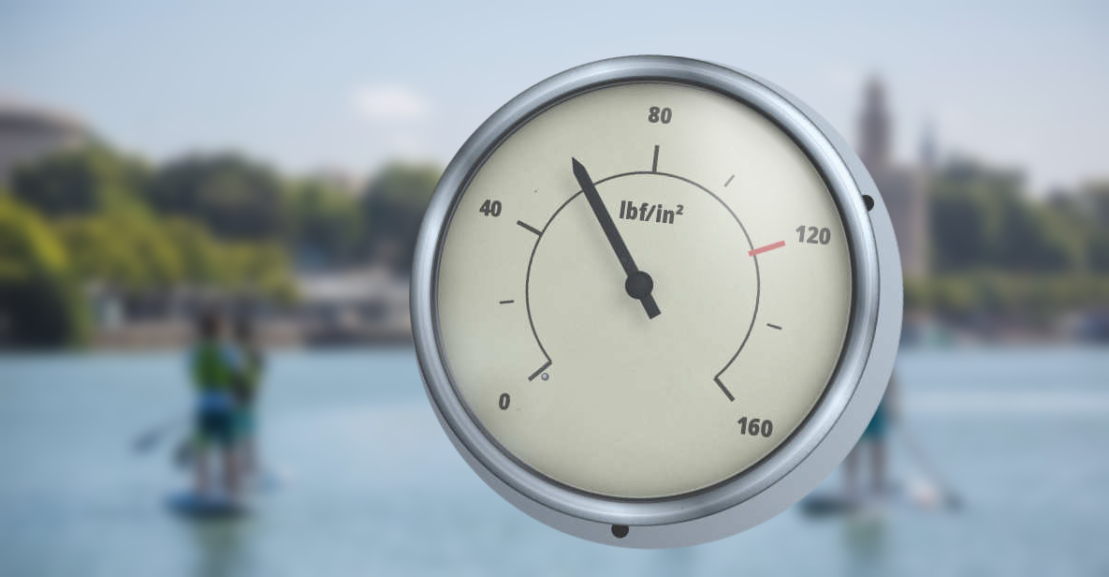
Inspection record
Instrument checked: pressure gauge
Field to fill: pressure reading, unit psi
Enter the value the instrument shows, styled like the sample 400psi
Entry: 60psi
